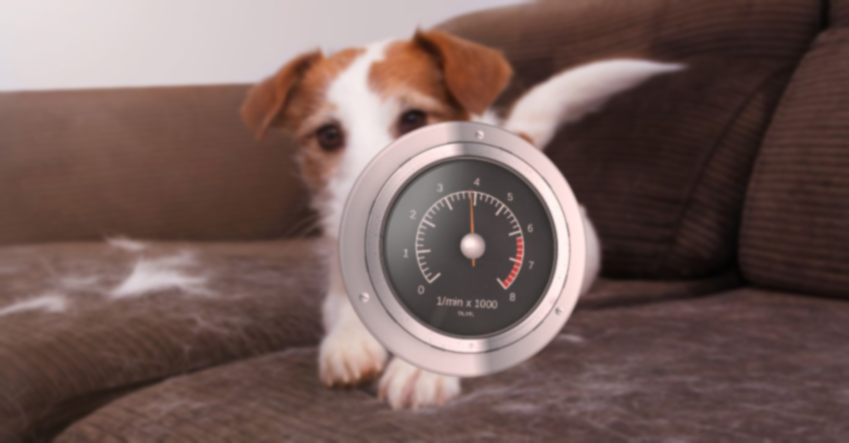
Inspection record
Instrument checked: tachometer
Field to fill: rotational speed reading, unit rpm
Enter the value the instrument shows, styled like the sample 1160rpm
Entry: 3800rpm
